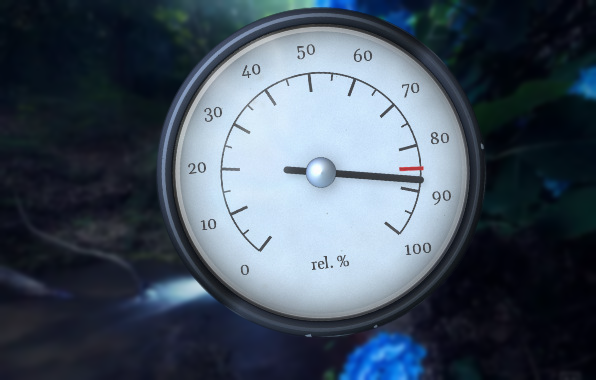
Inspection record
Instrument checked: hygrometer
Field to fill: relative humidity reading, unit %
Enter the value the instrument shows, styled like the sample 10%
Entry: 87.5%
